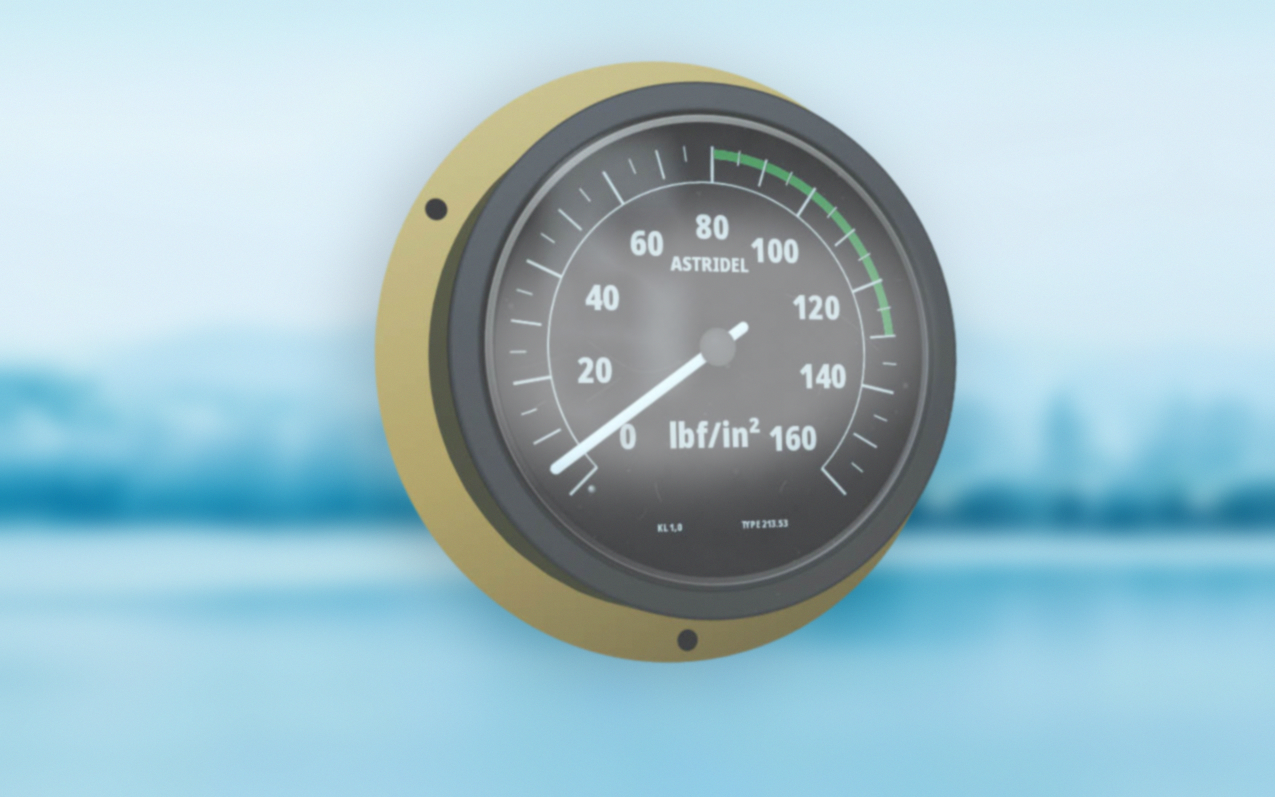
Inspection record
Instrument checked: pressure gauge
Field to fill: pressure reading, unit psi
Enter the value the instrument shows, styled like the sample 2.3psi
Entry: 5psi
